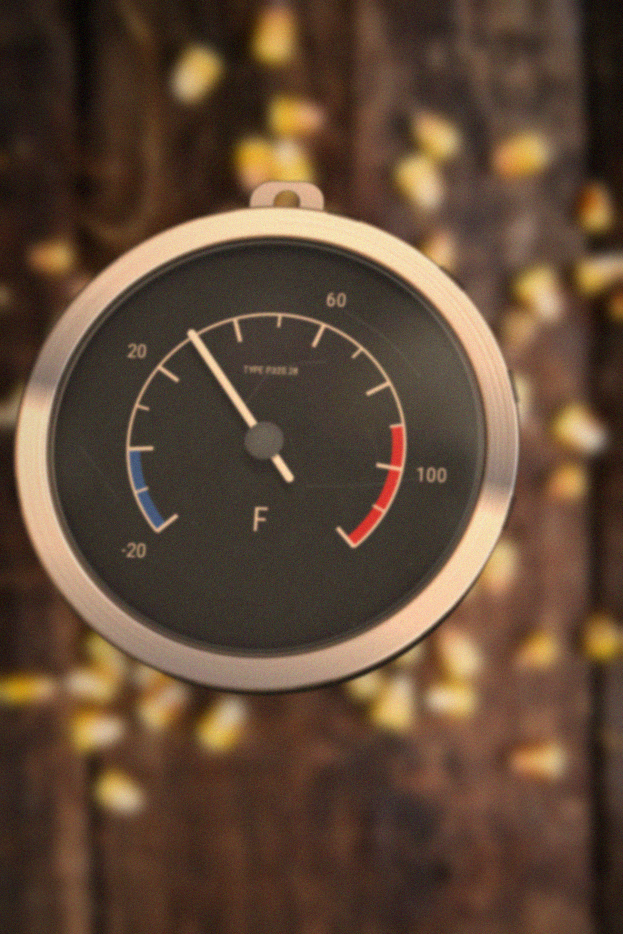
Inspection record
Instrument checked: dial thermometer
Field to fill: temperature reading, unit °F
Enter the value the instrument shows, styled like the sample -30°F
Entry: 30°F
